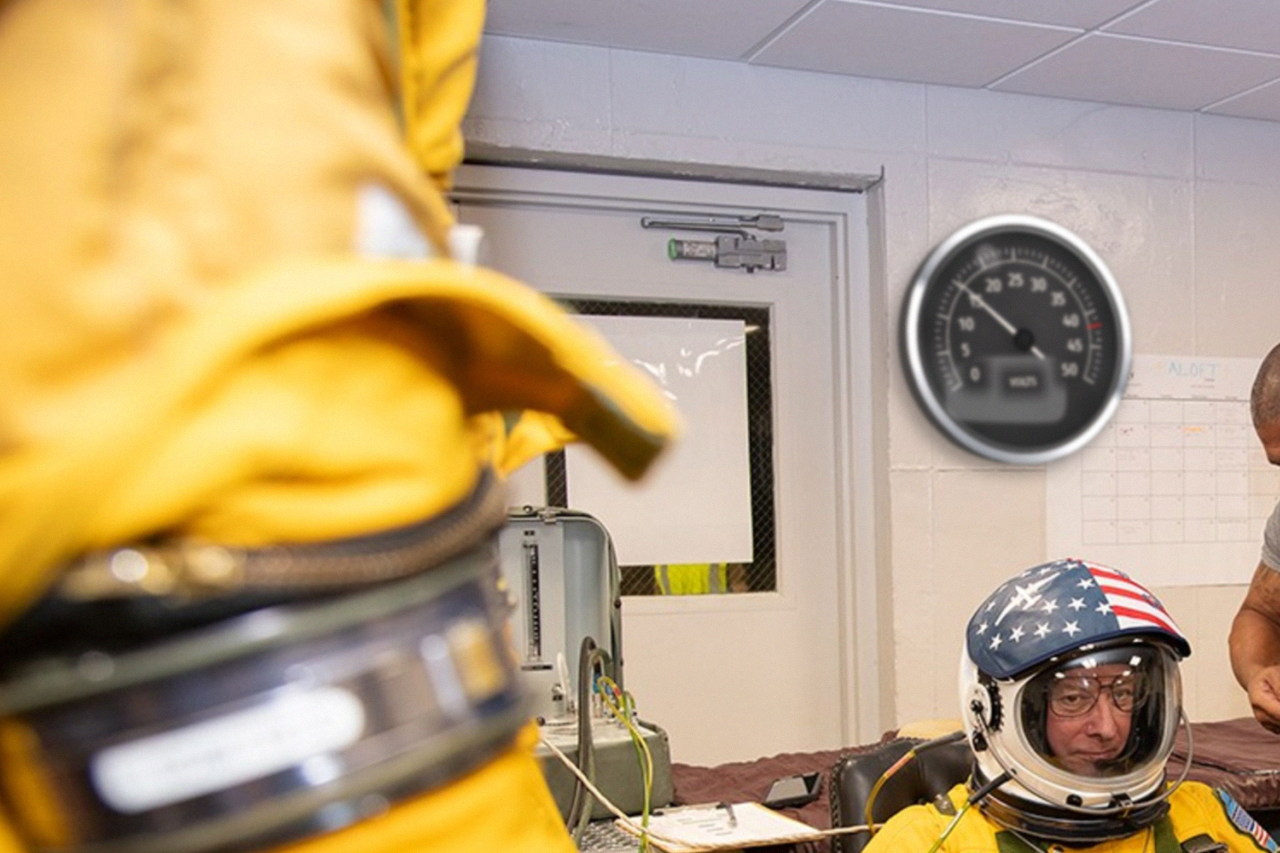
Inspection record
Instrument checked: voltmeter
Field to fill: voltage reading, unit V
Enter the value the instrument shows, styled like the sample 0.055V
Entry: 15V
